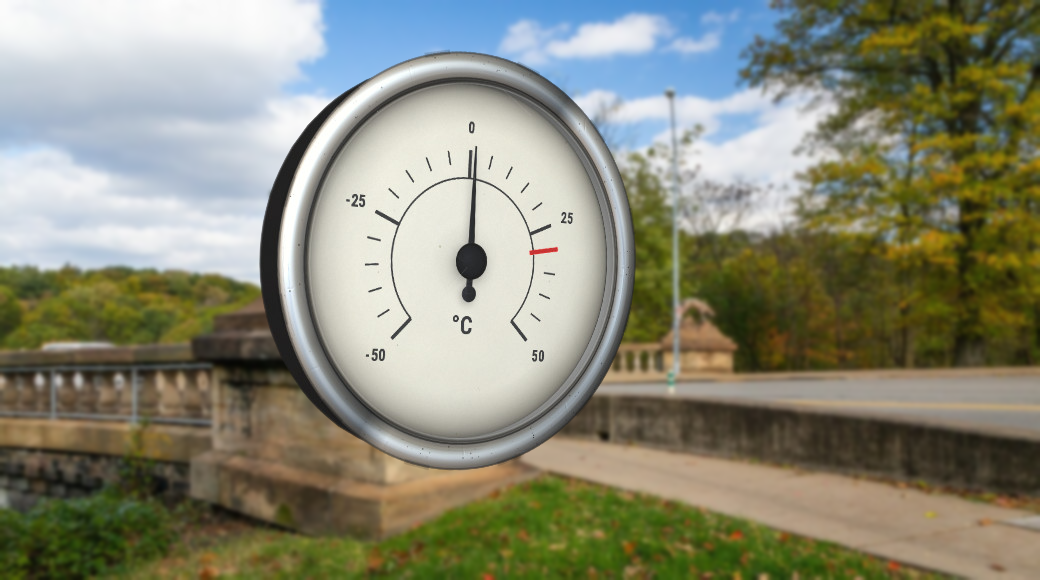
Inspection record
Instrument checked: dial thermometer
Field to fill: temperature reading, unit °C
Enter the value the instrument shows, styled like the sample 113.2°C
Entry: 0°C
